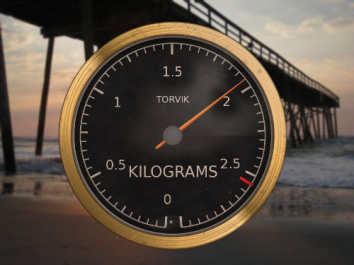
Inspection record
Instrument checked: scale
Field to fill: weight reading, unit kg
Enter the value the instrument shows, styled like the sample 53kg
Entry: 1.95kg
